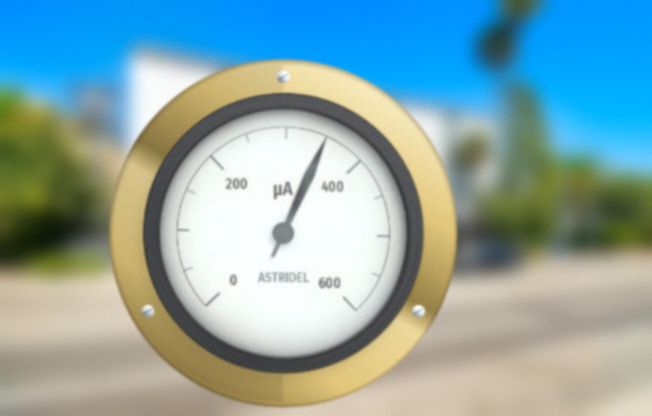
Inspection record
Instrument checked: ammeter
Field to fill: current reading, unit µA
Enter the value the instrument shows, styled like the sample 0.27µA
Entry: 350µA
